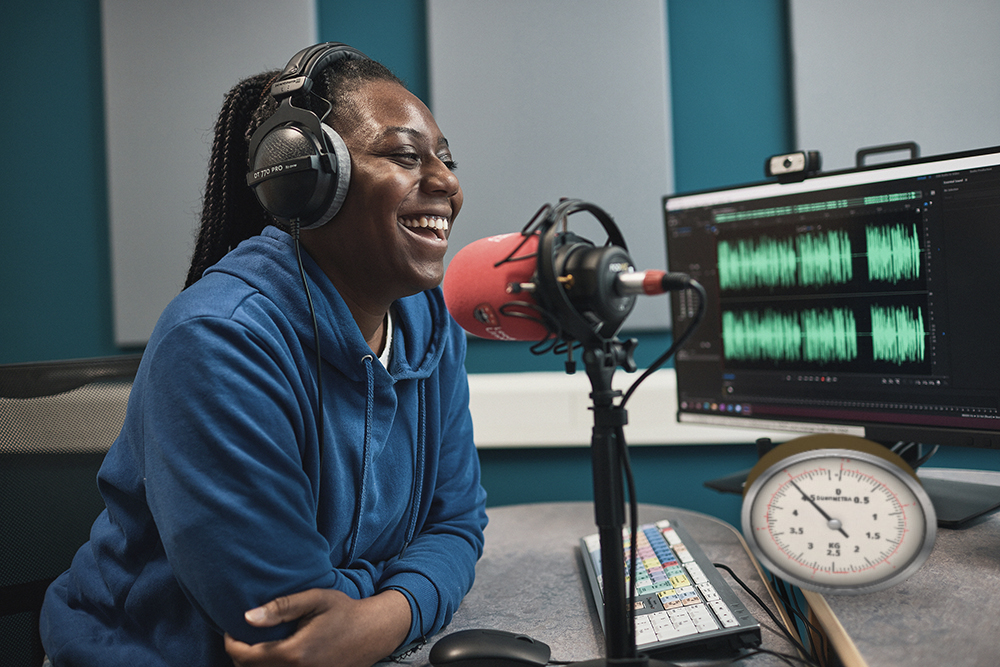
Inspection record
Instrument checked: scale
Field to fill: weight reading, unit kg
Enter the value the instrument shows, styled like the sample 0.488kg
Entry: 4.5kg
